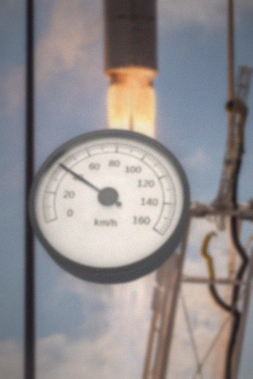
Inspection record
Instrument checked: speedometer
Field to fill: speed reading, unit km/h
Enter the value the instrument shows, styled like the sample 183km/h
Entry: 40km/h
